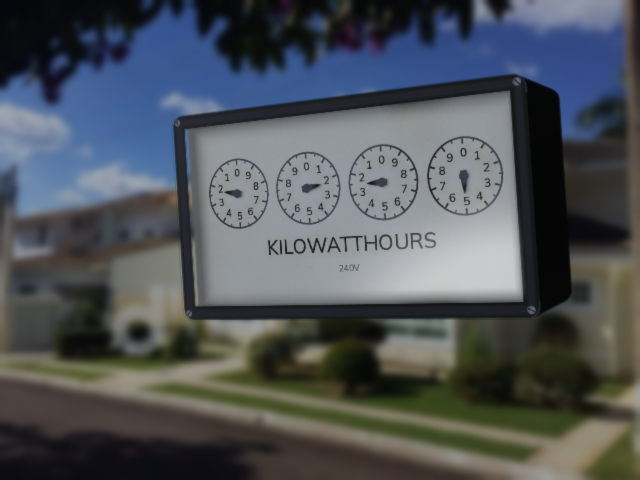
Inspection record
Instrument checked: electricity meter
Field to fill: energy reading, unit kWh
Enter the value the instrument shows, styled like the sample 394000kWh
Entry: 2225kWh
